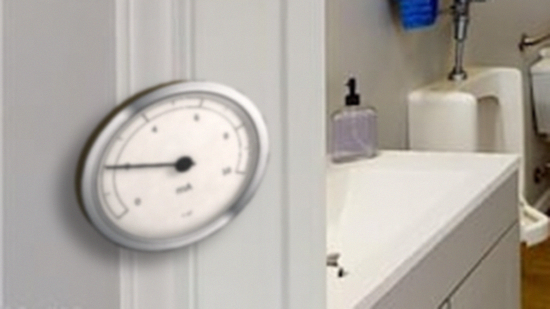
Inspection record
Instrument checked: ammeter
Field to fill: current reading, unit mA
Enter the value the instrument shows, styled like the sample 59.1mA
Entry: 2mA
